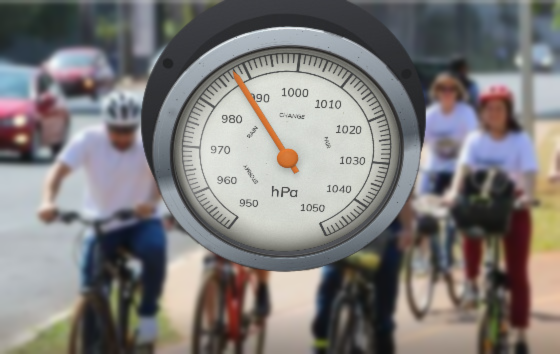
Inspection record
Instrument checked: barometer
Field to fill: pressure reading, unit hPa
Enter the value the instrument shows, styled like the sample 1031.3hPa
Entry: 988hPa
